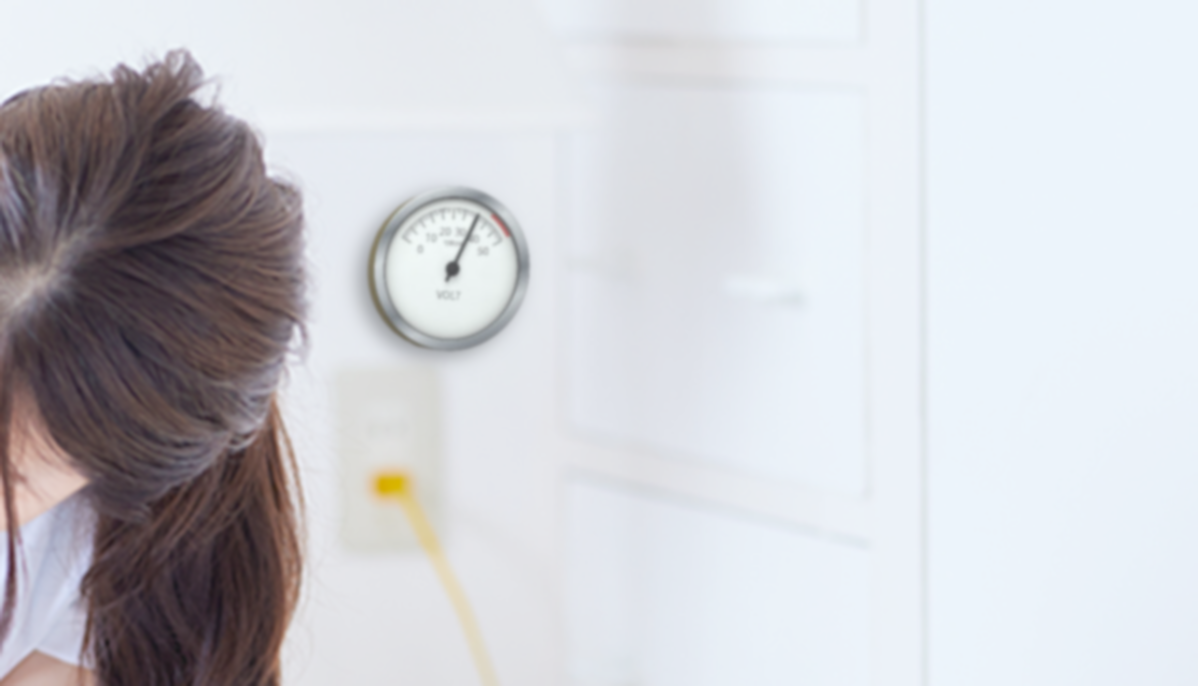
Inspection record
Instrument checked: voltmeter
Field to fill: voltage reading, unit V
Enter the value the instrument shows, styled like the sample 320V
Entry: 35V
